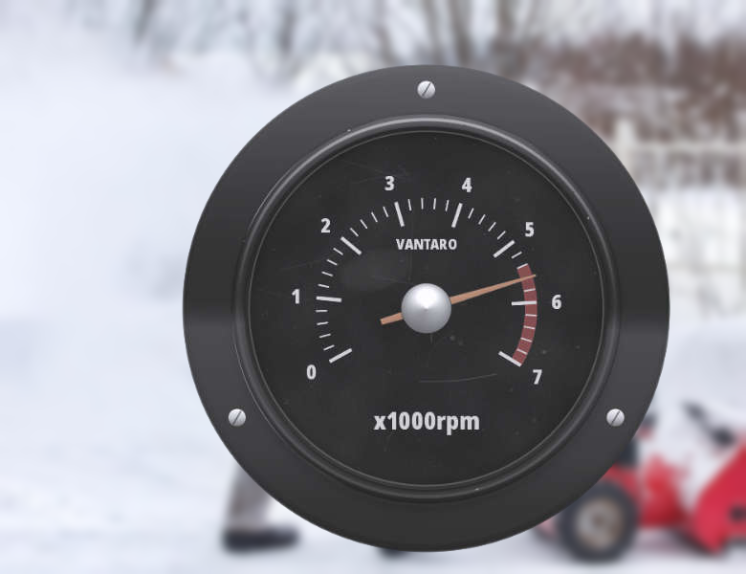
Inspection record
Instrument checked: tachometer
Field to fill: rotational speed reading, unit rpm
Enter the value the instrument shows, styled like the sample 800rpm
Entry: 5600rpm
